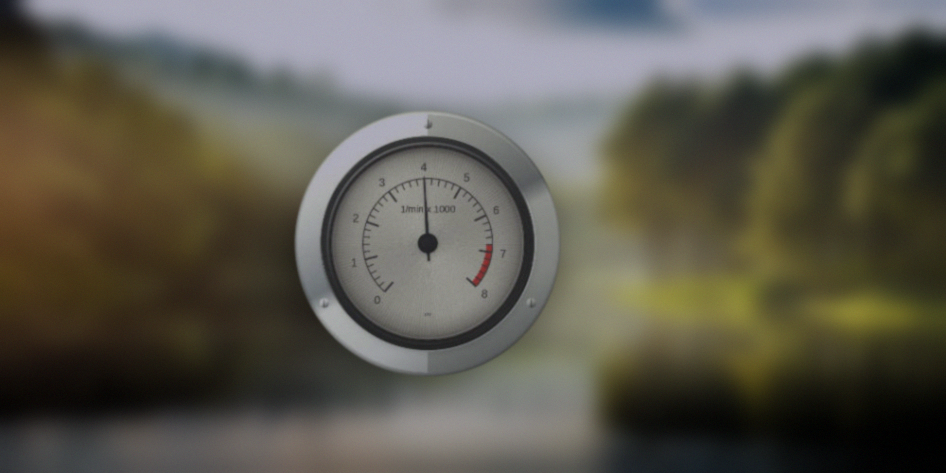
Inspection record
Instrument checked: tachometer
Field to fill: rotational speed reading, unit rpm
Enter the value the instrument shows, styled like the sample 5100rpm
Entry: 4000rpm
